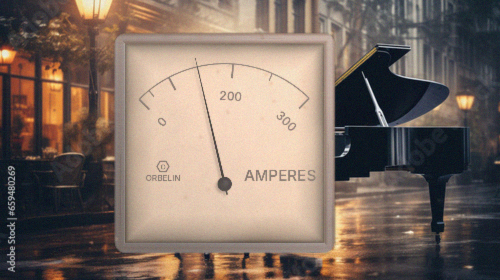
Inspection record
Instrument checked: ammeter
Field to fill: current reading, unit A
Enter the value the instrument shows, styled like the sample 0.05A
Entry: 150A
